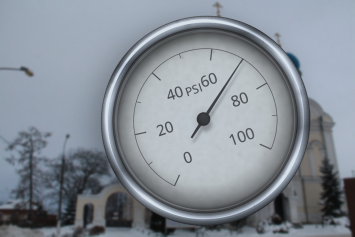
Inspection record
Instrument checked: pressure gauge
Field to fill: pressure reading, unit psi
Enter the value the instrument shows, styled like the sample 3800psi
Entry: 70psi
